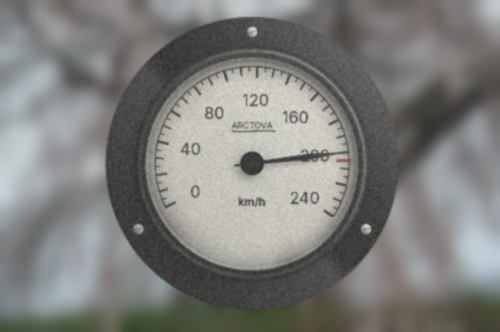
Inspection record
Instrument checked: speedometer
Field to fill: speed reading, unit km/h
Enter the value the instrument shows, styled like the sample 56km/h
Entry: 200km/h
